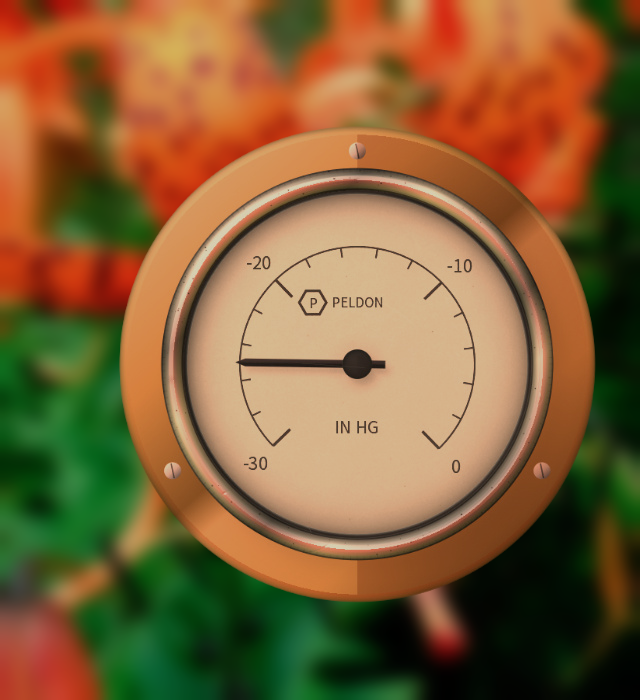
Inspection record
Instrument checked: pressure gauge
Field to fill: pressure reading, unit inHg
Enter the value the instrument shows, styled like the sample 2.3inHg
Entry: -25inHg
